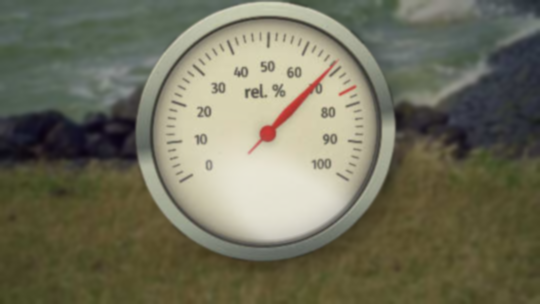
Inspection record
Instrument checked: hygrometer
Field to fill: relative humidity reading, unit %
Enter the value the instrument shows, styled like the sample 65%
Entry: 68%
